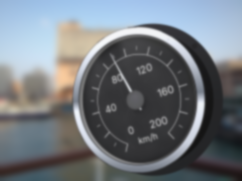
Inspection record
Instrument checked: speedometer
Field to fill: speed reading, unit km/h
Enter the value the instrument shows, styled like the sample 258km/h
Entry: 90km/h
